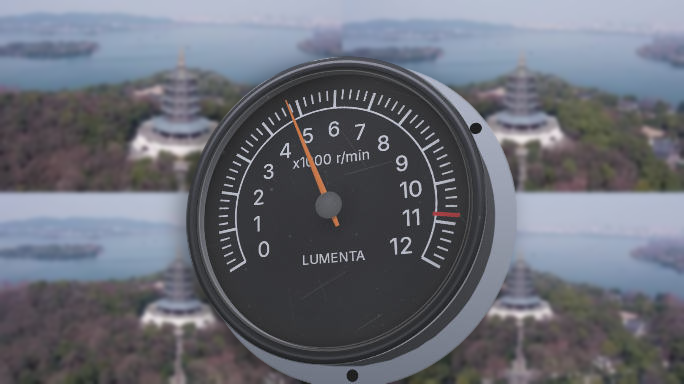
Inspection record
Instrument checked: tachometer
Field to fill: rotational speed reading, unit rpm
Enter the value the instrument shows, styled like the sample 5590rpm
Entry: 4800rpm
